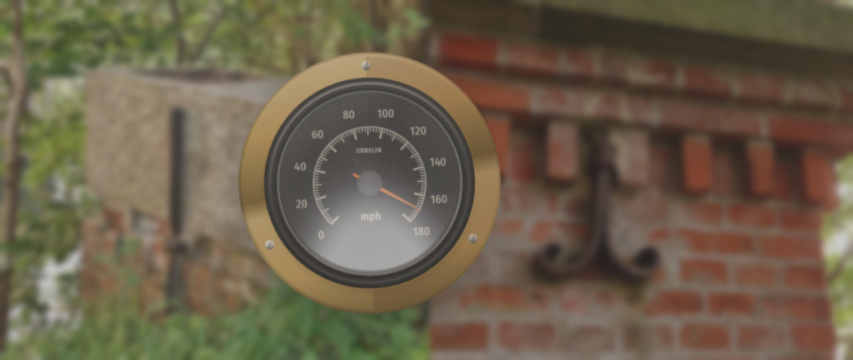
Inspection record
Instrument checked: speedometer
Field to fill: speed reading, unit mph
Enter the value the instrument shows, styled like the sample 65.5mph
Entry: 170mph
